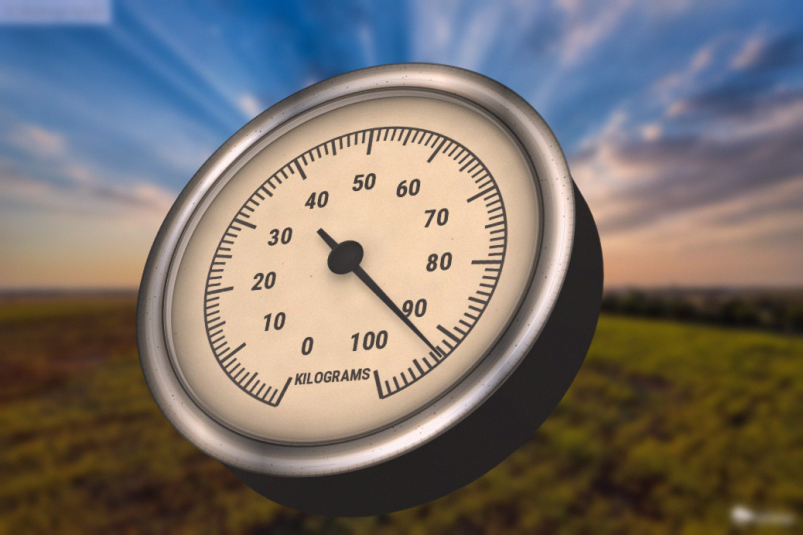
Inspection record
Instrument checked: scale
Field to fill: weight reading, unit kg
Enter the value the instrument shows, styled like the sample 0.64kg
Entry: 92.5kg
